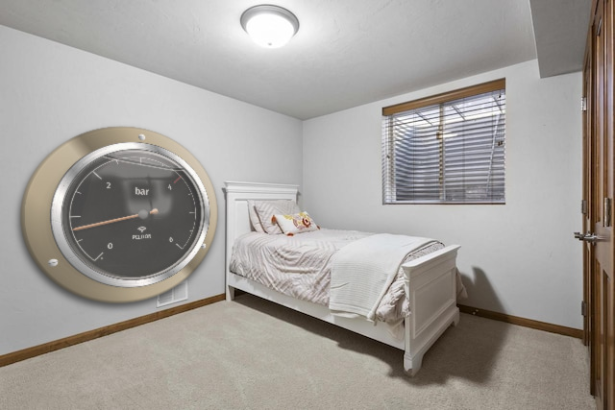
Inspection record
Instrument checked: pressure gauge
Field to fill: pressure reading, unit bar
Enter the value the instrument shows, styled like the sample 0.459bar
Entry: 0.75bar
